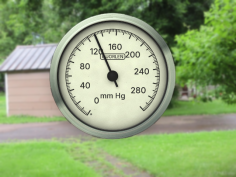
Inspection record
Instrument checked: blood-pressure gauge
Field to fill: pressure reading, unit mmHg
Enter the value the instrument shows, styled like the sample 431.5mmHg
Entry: 130mmHg
